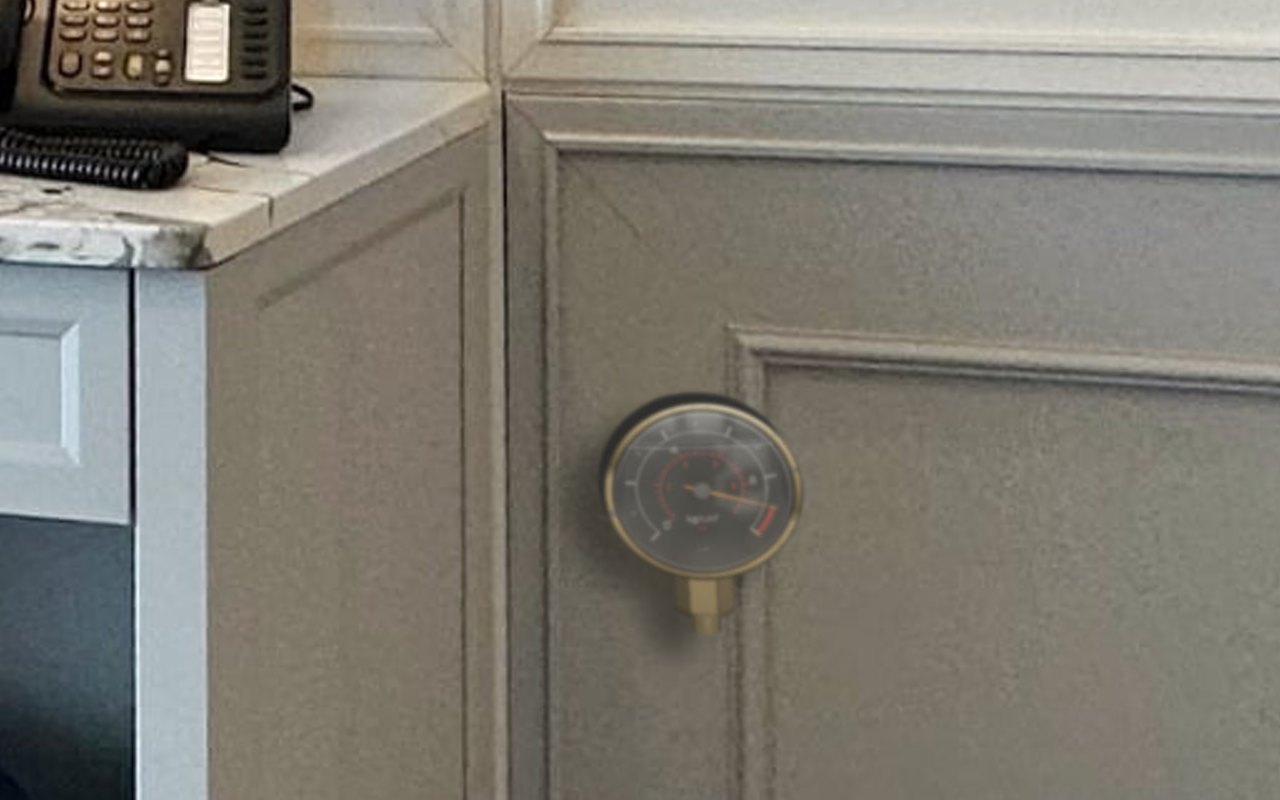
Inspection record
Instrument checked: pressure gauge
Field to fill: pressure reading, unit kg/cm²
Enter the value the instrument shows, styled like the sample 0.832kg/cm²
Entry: 9kg/cm²
